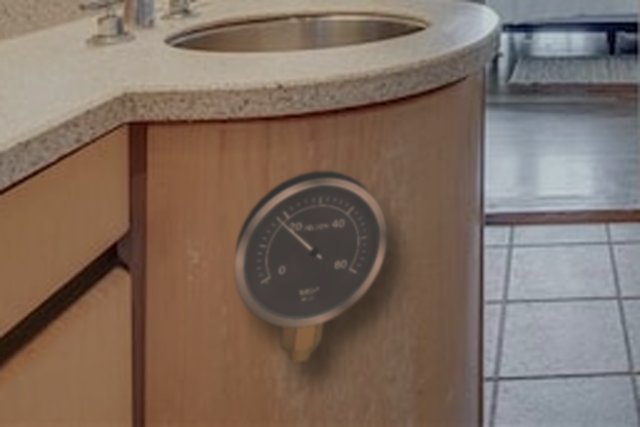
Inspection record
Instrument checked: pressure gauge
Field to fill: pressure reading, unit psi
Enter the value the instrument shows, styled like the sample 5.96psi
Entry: 18psi
